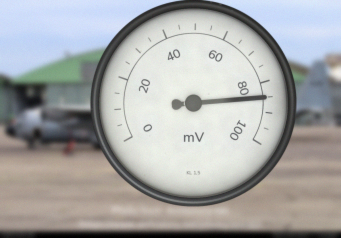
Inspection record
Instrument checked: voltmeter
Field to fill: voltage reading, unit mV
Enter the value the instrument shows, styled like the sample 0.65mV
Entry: 85mV
